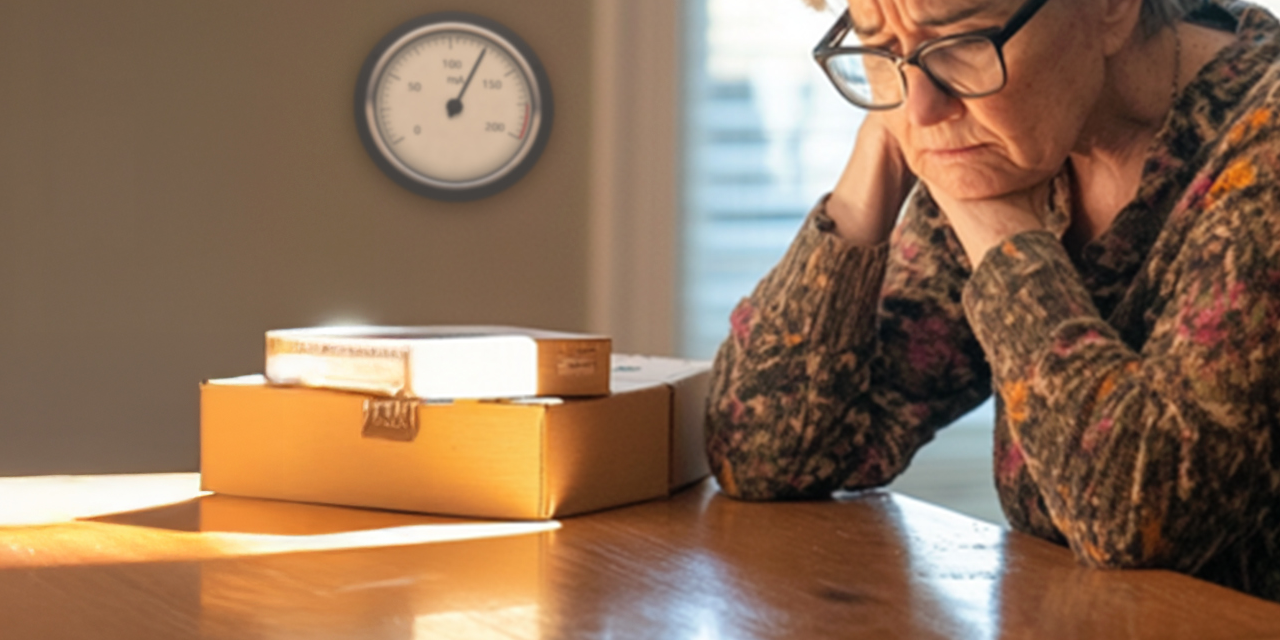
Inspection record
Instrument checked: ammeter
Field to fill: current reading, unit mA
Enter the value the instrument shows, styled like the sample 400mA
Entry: 125mA
